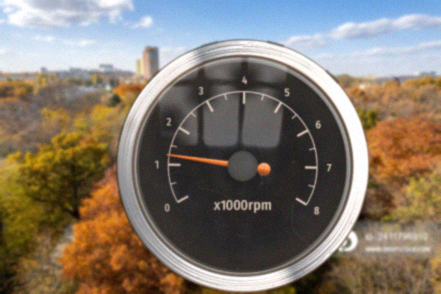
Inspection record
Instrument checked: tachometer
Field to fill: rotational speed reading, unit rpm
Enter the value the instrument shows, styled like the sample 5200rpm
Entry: 1250rpm
